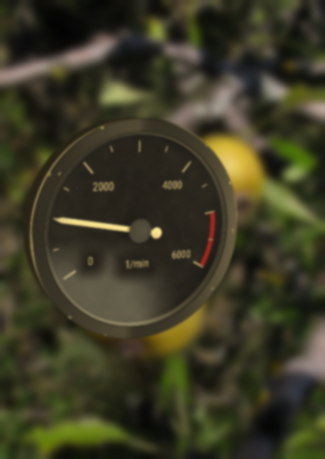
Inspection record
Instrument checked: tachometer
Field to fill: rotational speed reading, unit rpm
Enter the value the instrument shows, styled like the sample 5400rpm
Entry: 1000rpm
